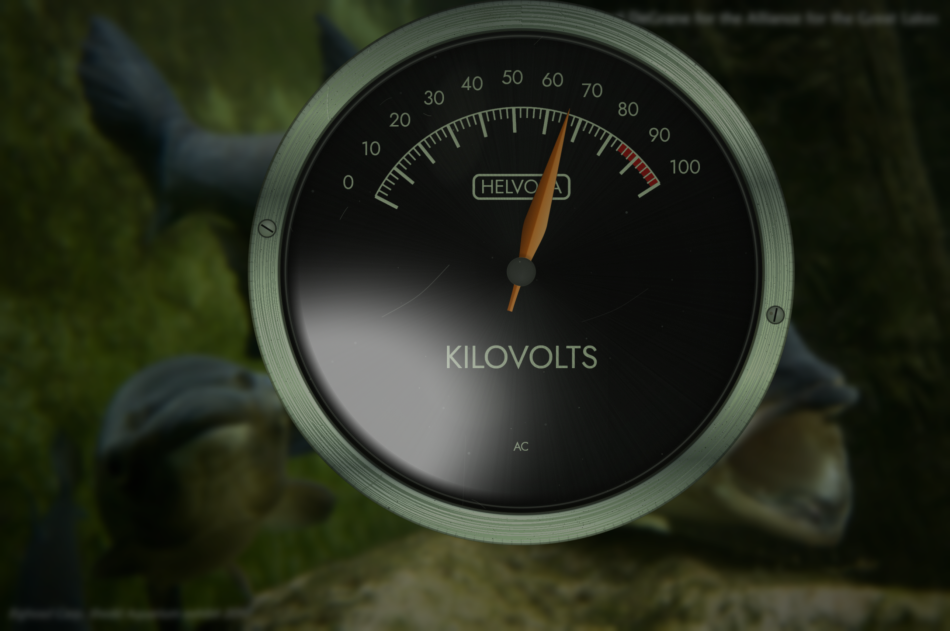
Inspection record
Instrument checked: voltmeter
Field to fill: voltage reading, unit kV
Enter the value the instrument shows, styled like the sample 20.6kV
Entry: 66kV
